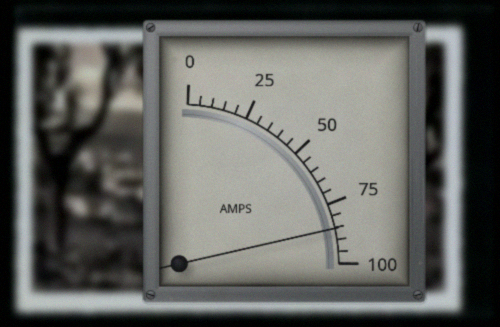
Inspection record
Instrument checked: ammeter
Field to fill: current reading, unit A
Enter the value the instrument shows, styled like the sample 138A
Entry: 85A
